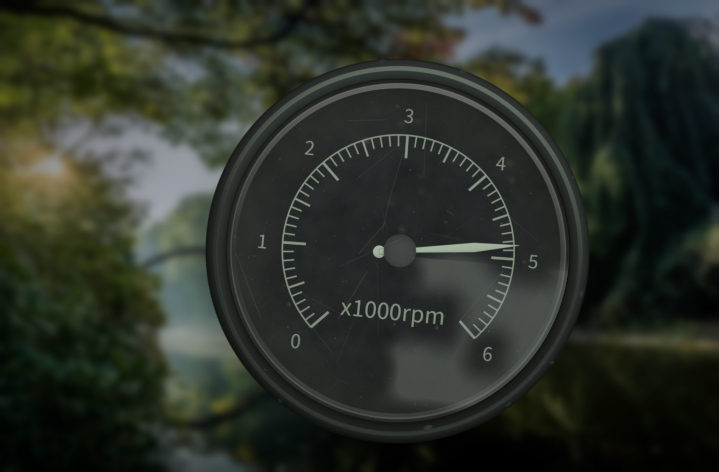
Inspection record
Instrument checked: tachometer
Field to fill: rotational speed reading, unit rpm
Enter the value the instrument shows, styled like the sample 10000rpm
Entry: 4850rpm
